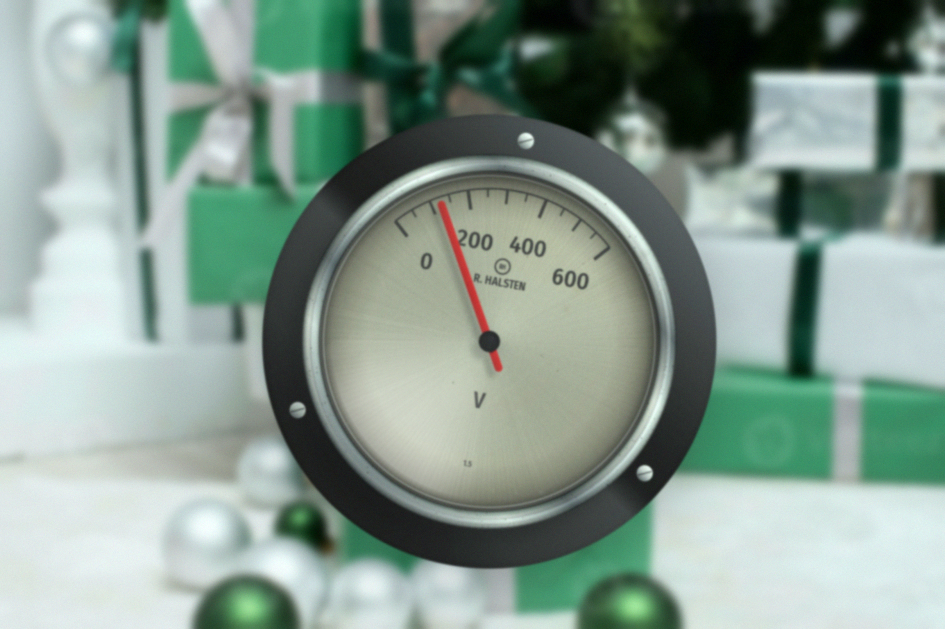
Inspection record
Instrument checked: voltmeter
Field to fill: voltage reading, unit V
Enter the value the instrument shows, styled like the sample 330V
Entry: 125V
